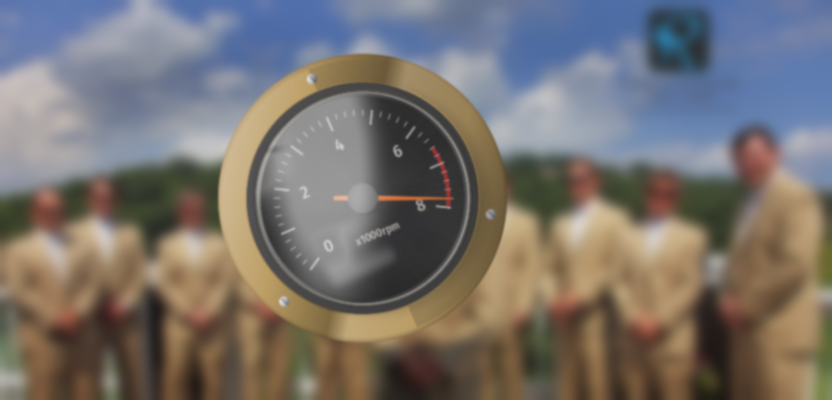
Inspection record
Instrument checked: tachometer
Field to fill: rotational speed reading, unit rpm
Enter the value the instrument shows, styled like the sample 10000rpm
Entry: 7800rpm
